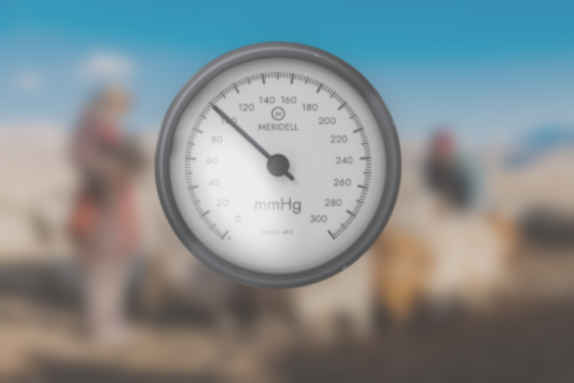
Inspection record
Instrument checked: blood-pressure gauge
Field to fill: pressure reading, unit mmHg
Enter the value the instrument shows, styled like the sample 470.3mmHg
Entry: 100mmHg
